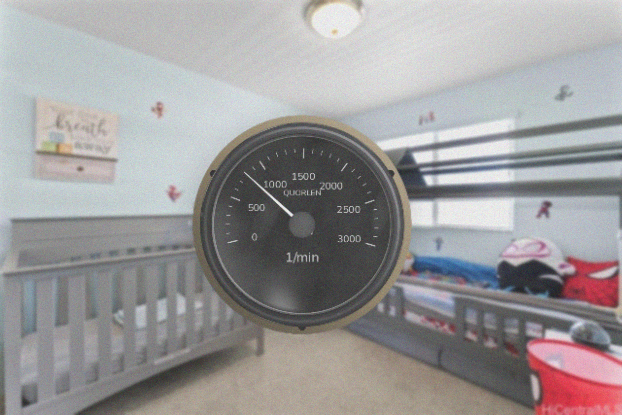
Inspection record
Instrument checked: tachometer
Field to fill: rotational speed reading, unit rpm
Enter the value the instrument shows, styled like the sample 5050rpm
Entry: 800rpm
